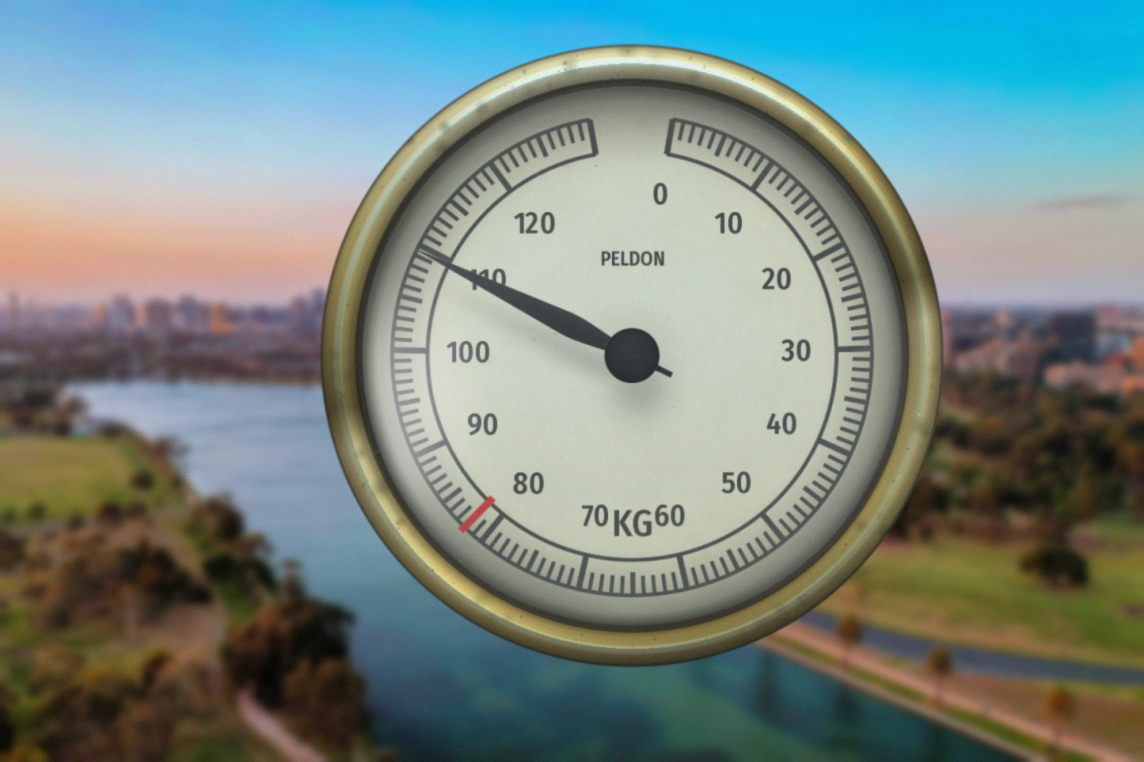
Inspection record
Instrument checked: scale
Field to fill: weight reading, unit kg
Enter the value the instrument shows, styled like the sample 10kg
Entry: 109.5kg
